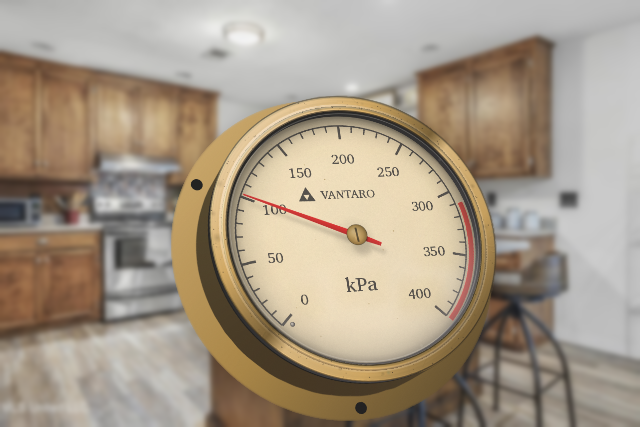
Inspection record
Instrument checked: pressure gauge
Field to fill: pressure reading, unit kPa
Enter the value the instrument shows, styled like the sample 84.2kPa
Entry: 100kPa
